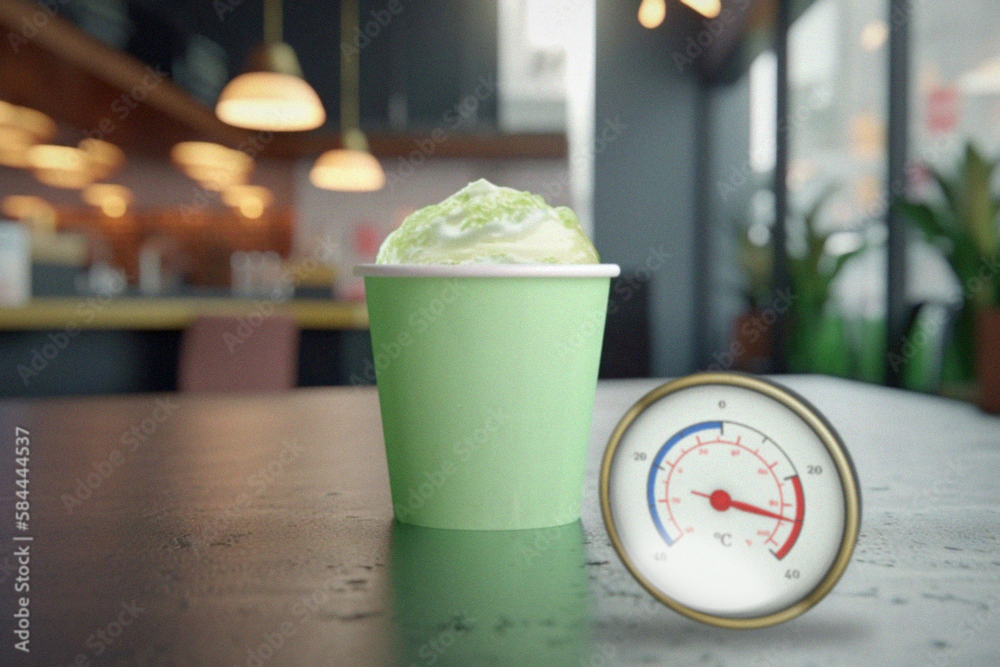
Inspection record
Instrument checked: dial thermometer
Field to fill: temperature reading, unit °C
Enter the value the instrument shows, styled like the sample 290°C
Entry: 30°C
